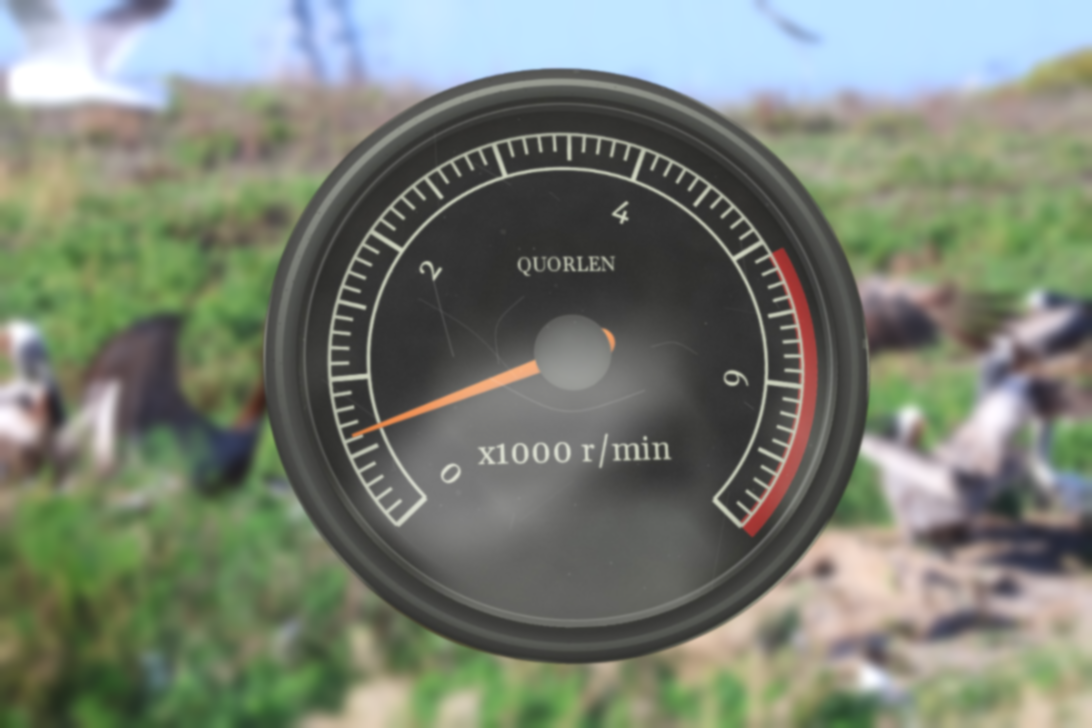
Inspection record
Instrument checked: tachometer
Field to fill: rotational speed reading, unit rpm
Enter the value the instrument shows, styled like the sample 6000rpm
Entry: 600rpm
